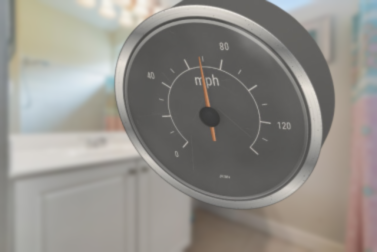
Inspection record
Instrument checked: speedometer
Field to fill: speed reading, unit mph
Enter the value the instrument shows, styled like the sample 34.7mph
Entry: 70mph
